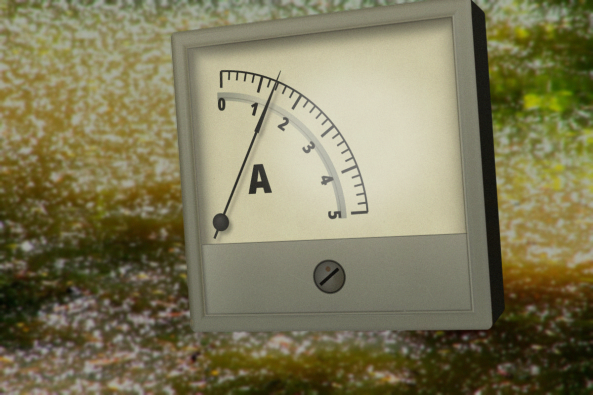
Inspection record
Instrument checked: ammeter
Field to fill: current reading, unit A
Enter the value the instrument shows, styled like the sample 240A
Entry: 1.4A
